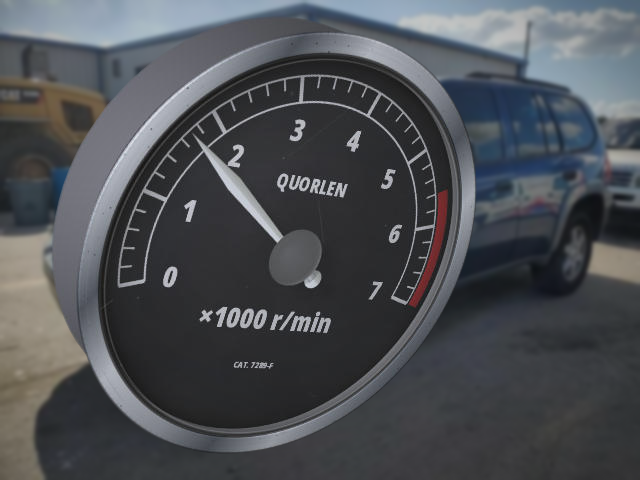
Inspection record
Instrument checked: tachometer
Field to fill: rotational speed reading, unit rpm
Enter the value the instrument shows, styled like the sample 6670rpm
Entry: 1700rpm
